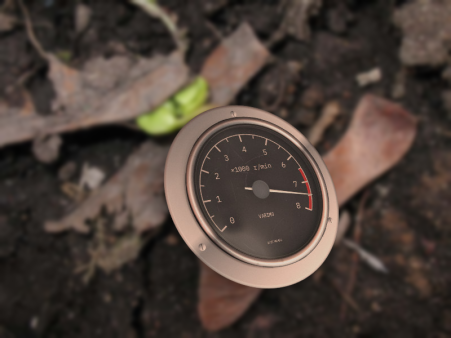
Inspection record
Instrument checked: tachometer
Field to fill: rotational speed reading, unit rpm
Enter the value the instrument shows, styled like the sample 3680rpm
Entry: 7500rpm
